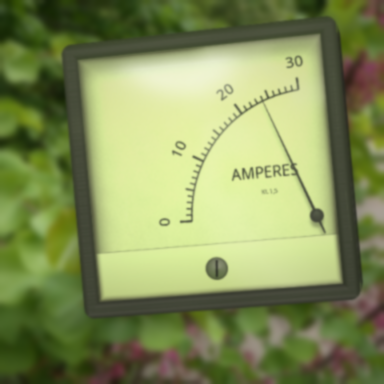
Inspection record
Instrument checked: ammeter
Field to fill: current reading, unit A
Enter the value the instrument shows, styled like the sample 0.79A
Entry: 24A
